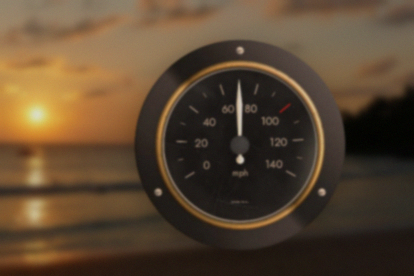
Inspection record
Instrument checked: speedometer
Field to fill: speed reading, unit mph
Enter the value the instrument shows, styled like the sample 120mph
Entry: 70mph
